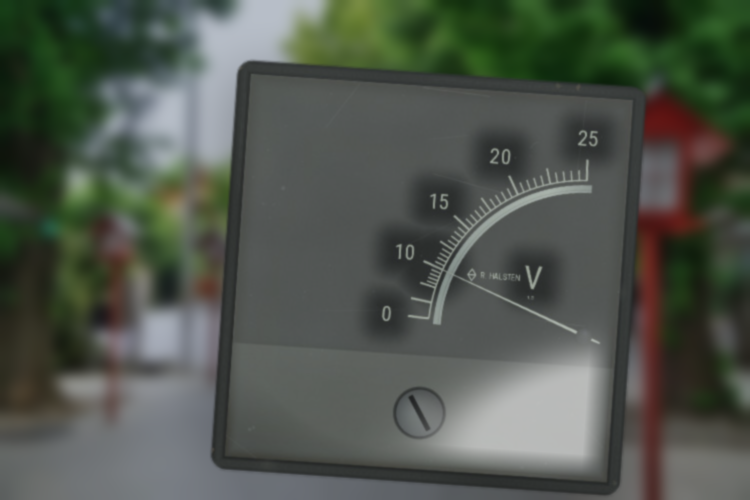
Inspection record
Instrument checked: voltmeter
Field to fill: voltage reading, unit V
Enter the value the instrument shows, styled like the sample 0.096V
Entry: 10V
